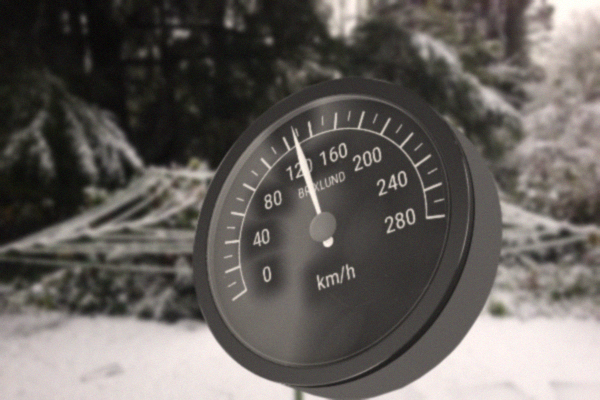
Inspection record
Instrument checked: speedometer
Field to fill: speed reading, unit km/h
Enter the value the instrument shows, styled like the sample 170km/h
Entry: 130km/h
